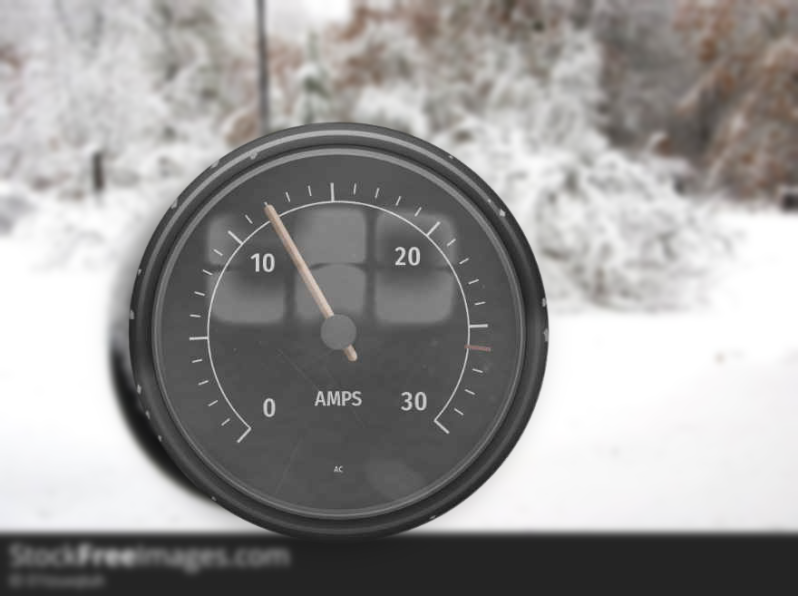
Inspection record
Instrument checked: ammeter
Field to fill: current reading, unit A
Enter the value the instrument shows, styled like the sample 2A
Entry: 12A
